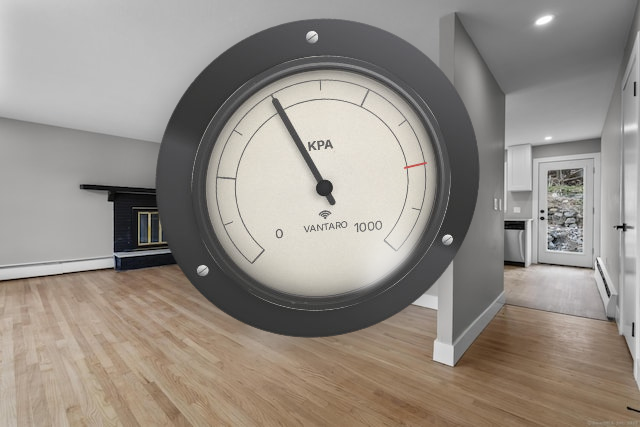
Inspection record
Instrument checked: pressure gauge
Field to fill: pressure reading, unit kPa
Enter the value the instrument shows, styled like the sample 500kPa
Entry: 400kPa
